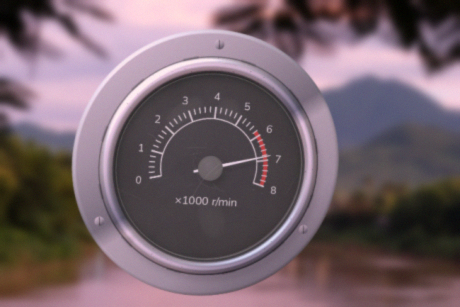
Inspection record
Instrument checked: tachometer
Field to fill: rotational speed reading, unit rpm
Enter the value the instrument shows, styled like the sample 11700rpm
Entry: 6800rpm
